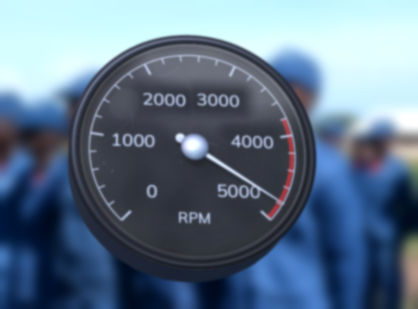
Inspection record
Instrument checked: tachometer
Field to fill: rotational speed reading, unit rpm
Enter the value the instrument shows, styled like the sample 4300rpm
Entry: 4800rpm
